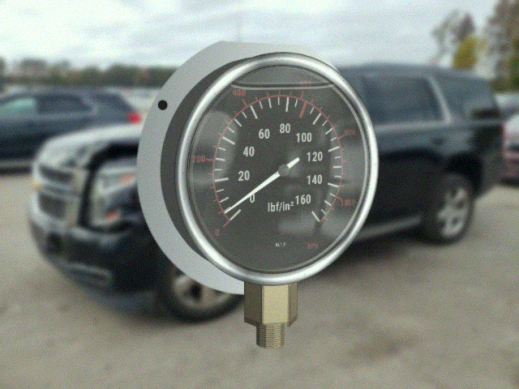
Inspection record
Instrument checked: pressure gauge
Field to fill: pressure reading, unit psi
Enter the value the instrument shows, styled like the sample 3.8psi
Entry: 5psi
